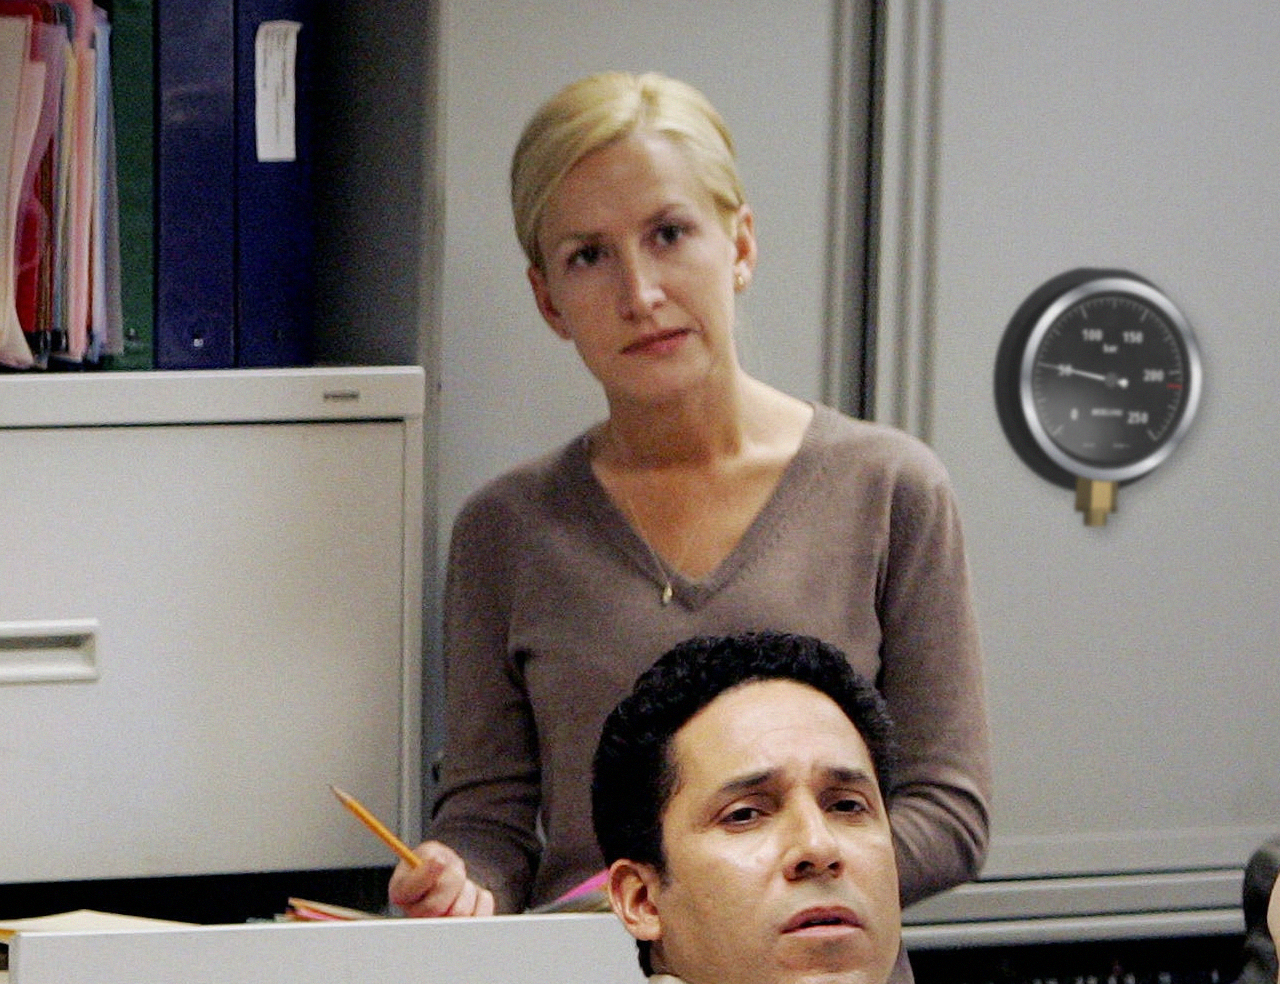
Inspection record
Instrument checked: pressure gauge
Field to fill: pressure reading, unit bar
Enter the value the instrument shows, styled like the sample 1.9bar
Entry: 50bar
